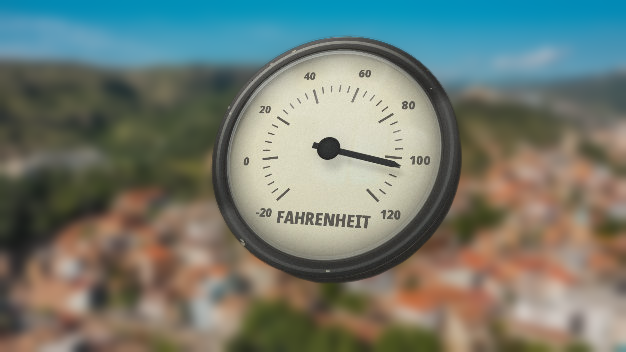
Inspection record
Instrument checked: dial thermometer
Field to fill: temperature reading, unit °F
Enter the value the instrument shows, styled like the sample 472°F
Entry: 104°F
